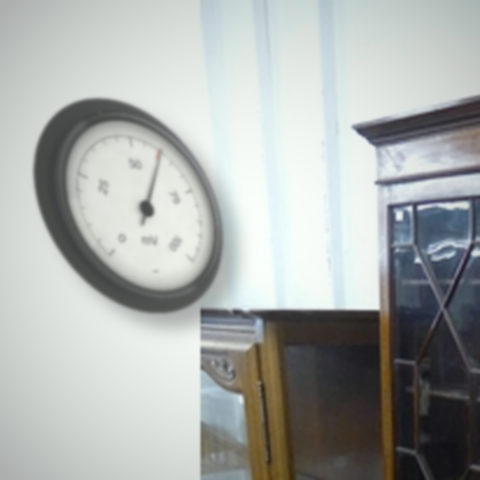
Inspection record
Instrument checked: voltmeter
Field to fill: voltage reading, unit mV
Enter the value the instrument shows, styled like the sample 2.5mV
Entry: 60mV
